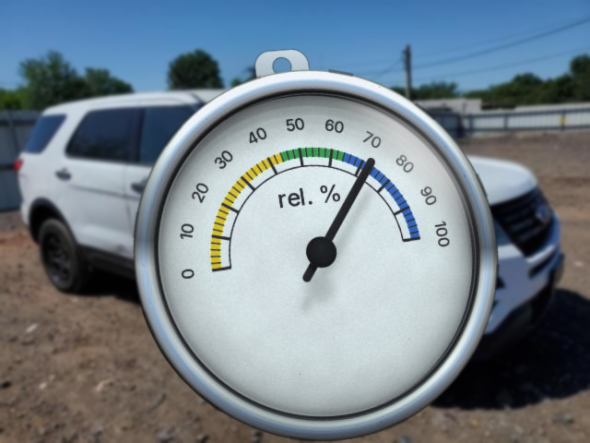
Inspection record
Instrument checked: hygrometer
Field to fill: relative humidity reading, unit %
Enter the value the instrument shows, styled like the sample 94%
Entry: 72%
